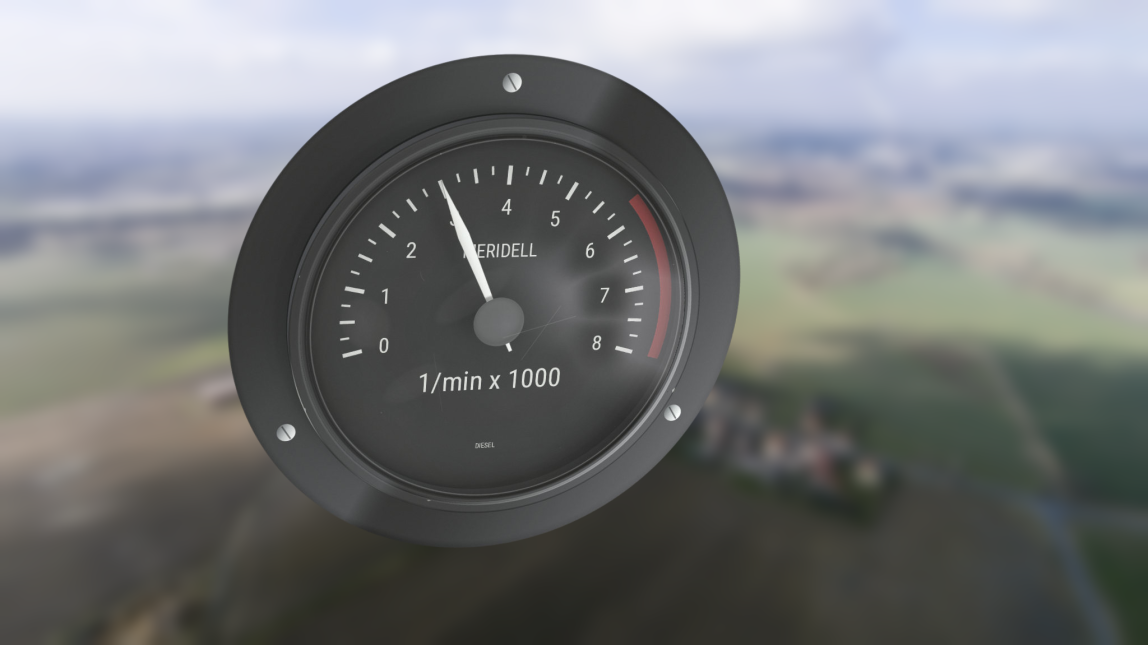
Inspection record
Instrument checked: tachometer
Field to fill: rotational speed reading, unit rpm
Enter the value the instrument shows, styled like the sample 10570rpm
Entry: 3000rpm
